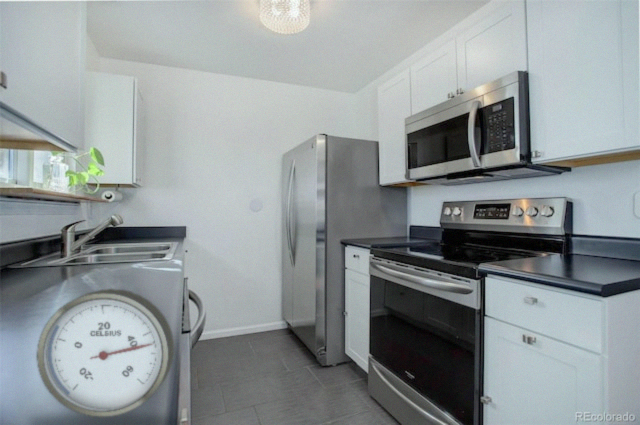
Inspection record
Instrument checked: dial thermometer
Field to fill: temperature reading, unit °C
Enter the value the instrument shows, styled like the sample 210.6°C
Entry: 44°C
